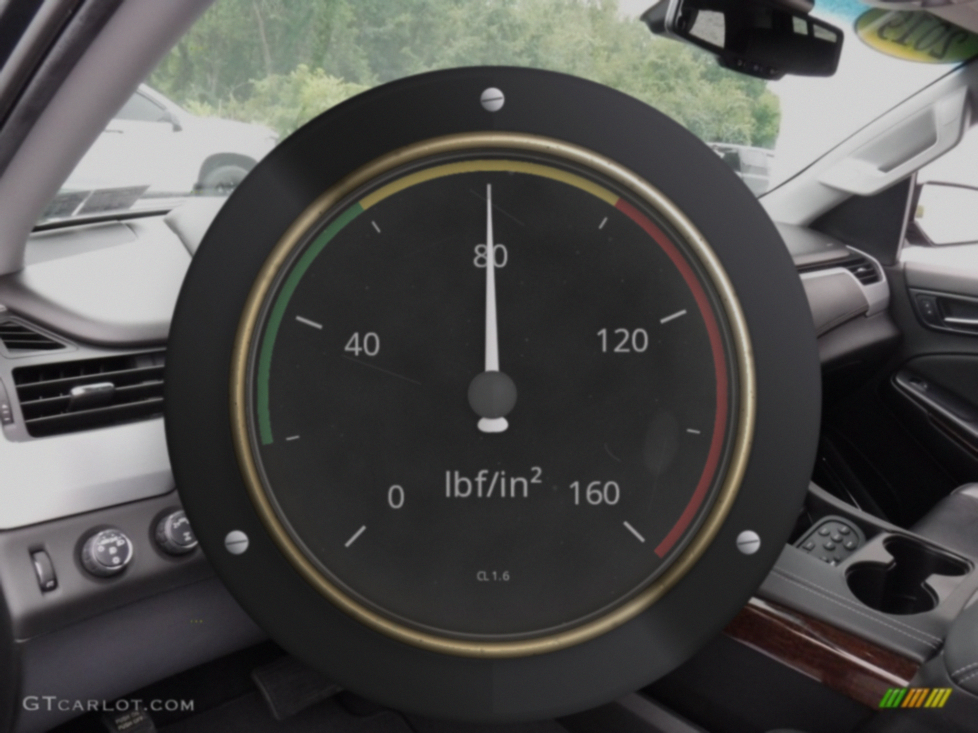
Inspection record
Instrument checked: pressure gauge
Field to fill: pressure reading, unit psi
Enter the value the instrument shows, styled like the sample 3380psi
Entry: 80psi
